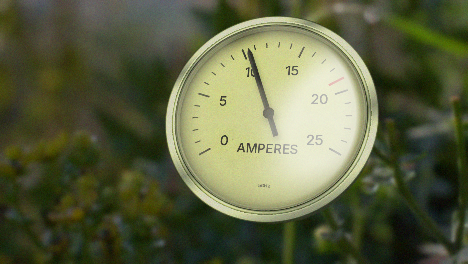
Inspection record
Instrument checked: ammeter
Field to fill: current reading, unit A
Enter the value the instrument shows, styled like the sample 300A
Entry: 10.5A
